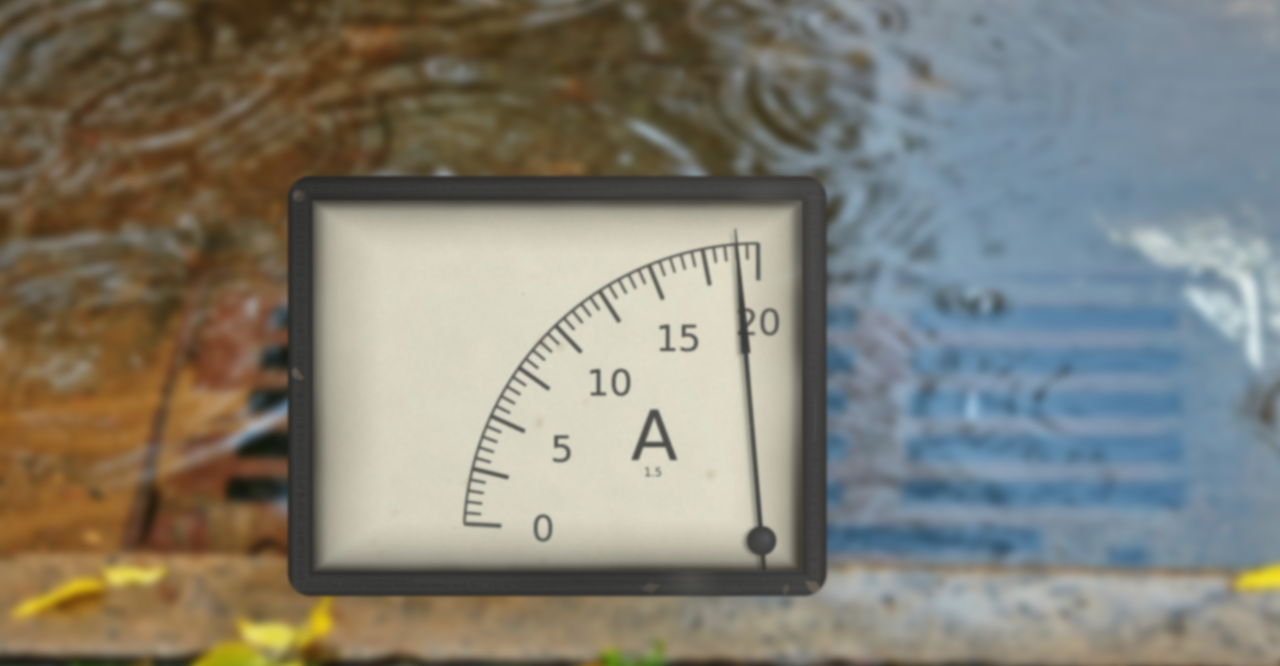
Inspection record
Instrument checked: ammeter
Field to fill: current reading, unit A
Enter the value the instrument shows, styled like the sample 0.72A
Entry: 19A
